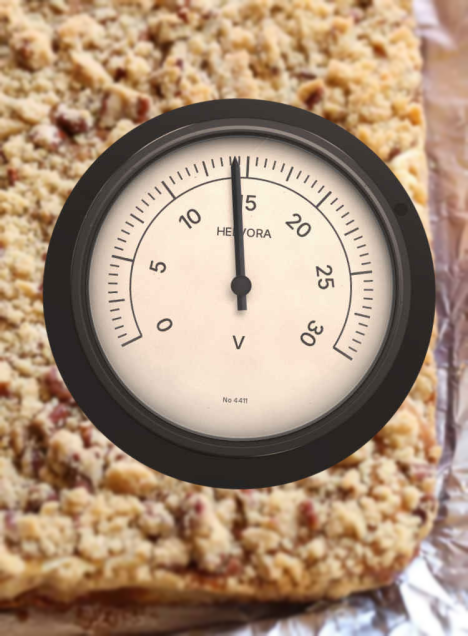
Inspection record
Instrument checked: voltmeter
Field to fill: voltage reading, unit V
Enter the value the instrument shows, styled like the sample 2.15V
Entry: 14.25V
